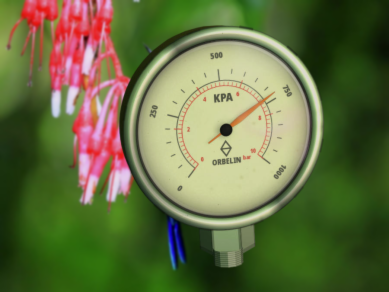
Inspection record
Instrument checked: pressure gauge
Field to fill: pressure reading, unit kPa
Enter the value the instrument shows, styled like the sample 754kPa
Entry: 725kPa
